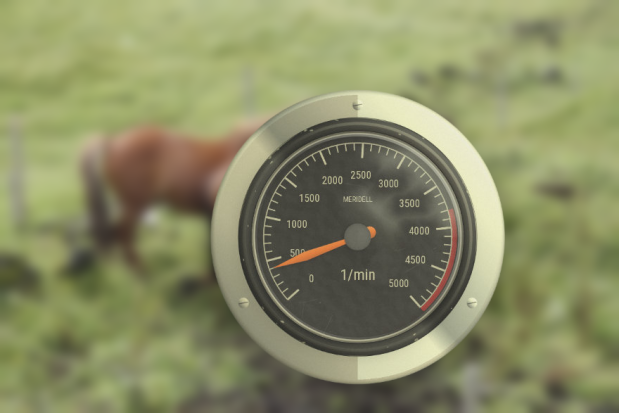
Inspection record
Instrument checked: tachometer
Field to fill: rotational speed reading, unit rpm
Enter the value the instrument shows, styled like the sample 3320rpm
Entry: 400rpm
